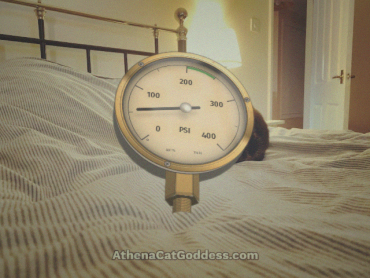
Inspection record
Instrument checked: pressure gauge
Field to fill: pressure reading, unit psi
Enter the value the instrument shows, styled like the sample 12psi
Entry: 50psi
